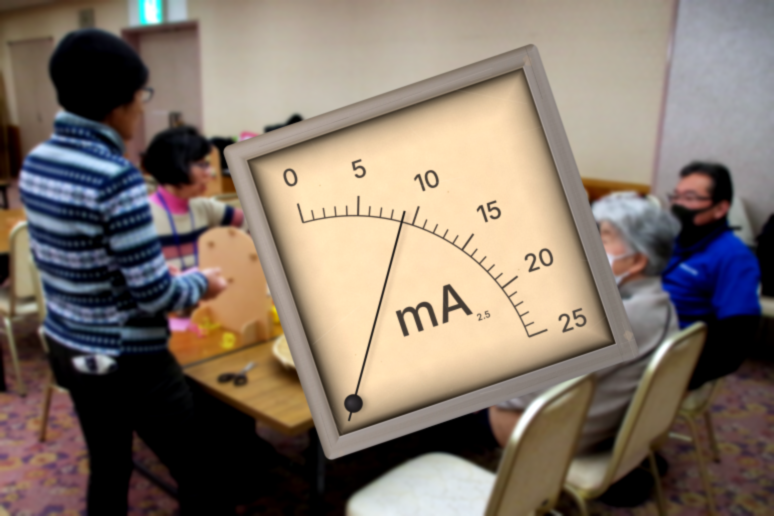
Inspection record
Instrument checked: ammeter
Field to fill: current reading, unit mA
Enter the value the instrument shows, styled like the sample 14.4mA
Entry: 9mA
